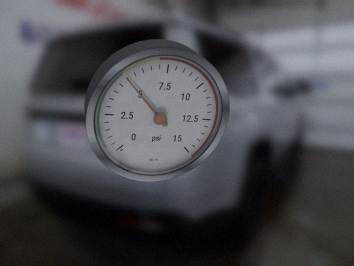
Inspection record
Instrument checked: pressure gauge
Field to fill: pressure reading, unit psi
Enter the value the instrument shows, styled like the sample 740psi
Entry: 5psi
